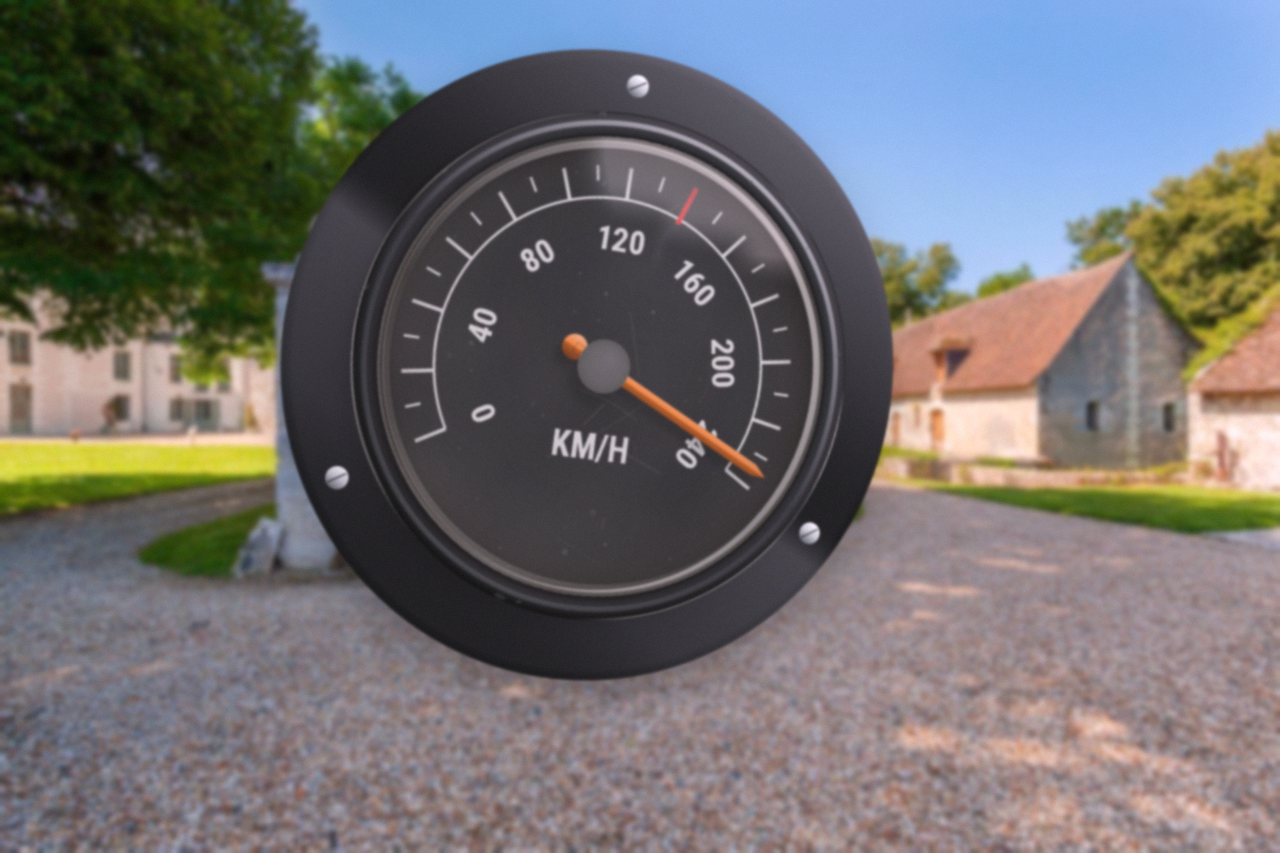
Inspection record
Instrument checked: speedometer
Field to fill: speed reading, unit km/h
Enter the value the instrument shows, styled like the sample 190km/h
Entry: 235km/h
